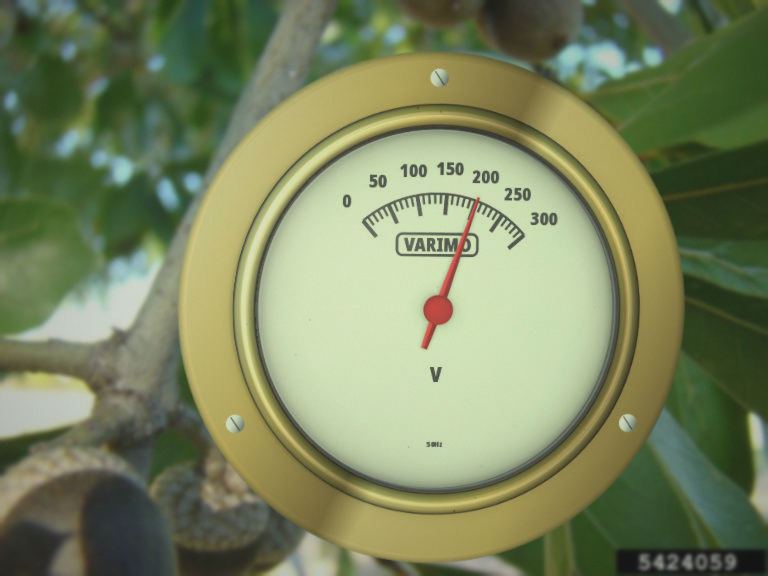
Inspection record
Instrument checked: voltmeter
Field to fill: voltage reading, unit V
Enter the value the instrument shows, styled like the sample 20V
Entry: 200V
